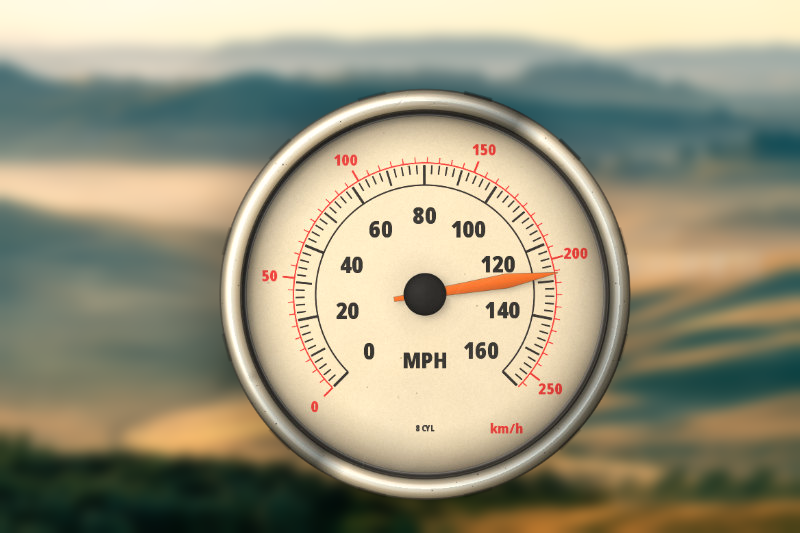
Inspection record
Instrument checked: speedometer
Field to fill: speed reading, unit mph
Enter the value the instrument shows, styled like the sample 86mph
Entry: 128mph
